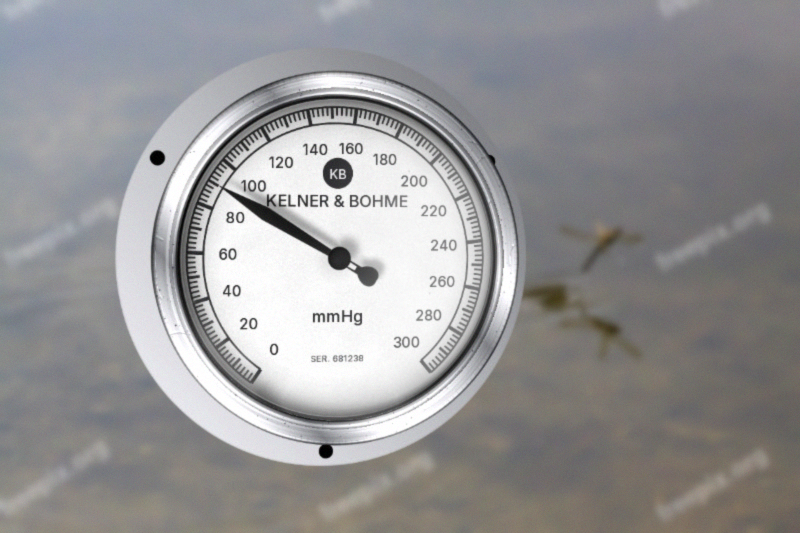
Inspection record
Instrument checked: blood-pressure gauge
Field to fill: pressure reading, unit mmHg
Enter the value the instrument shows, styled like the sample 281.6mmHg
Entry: 90mmHg
